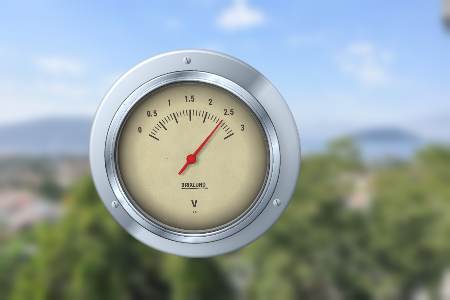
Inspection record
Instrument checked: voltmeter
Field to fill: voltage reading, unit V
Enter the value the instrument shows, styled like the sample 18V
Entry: 2.5V
